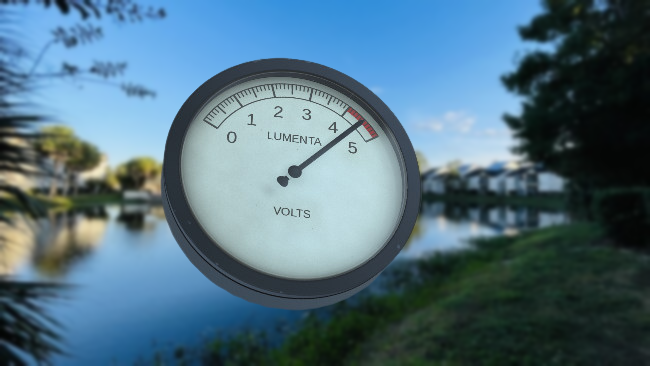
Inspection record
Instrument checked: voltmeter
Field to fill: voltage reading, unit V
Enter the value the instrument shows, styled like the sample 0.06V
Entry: 4.5V
